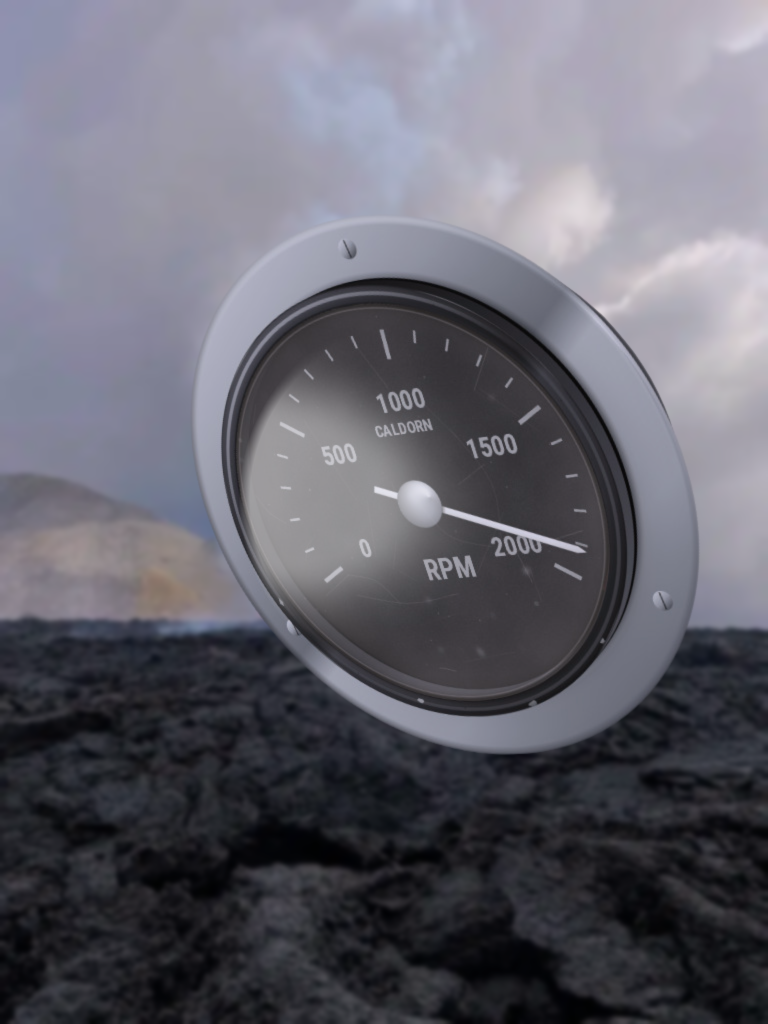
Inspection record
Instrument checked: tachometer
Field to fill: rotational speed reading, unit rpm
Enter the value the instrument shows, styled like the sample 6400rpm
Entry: 1900rpm
